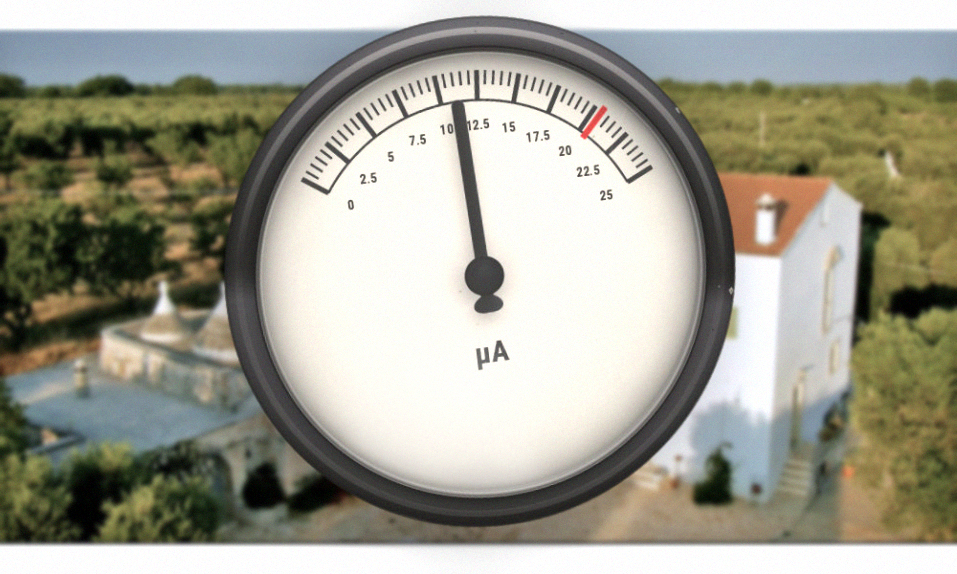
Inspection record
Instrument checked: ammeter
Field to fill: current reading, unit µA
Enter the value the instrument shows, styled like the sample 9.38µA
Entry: 11µA
